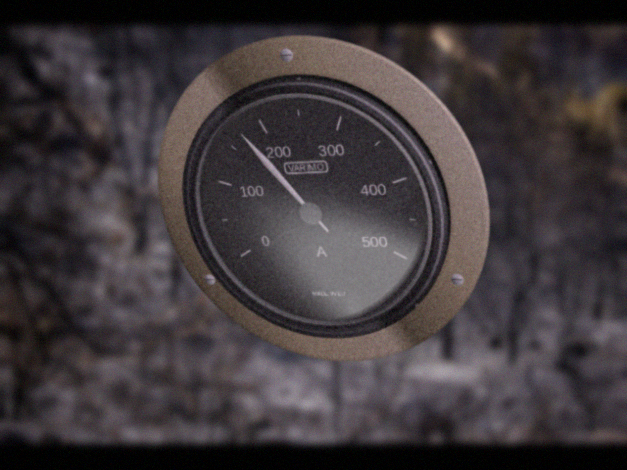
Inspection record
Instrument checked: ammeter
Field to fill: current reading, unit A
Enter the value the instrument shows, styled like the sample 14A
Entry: 175A
